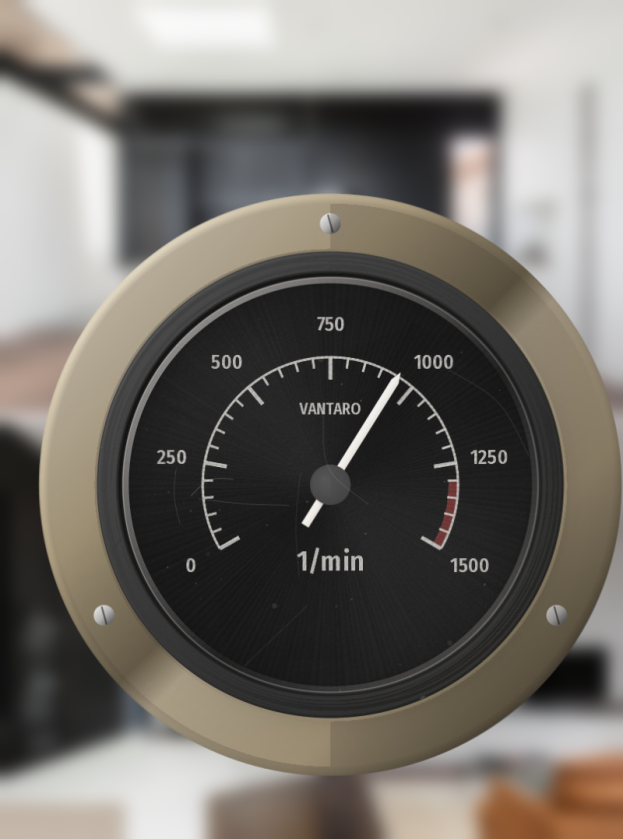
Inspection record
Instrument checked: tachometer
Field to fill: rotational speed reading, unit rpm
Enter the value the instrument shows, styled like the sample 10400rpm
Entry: 950rpm
